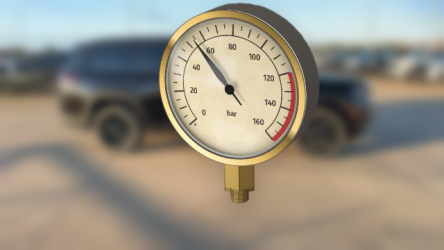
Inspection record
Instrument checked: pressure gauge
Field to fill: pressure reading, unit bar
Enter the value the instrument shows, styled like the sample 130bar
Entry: 55bar
